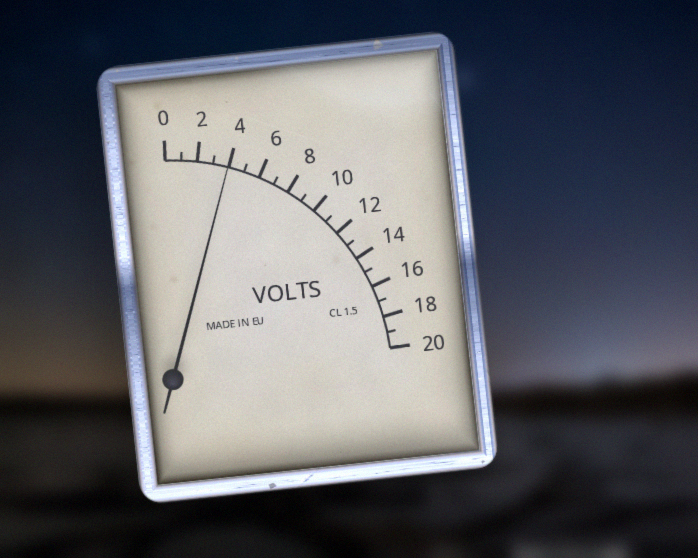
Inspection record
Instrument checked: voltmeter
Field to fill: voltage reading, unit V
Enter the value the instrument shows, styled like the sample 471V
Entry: 4V
